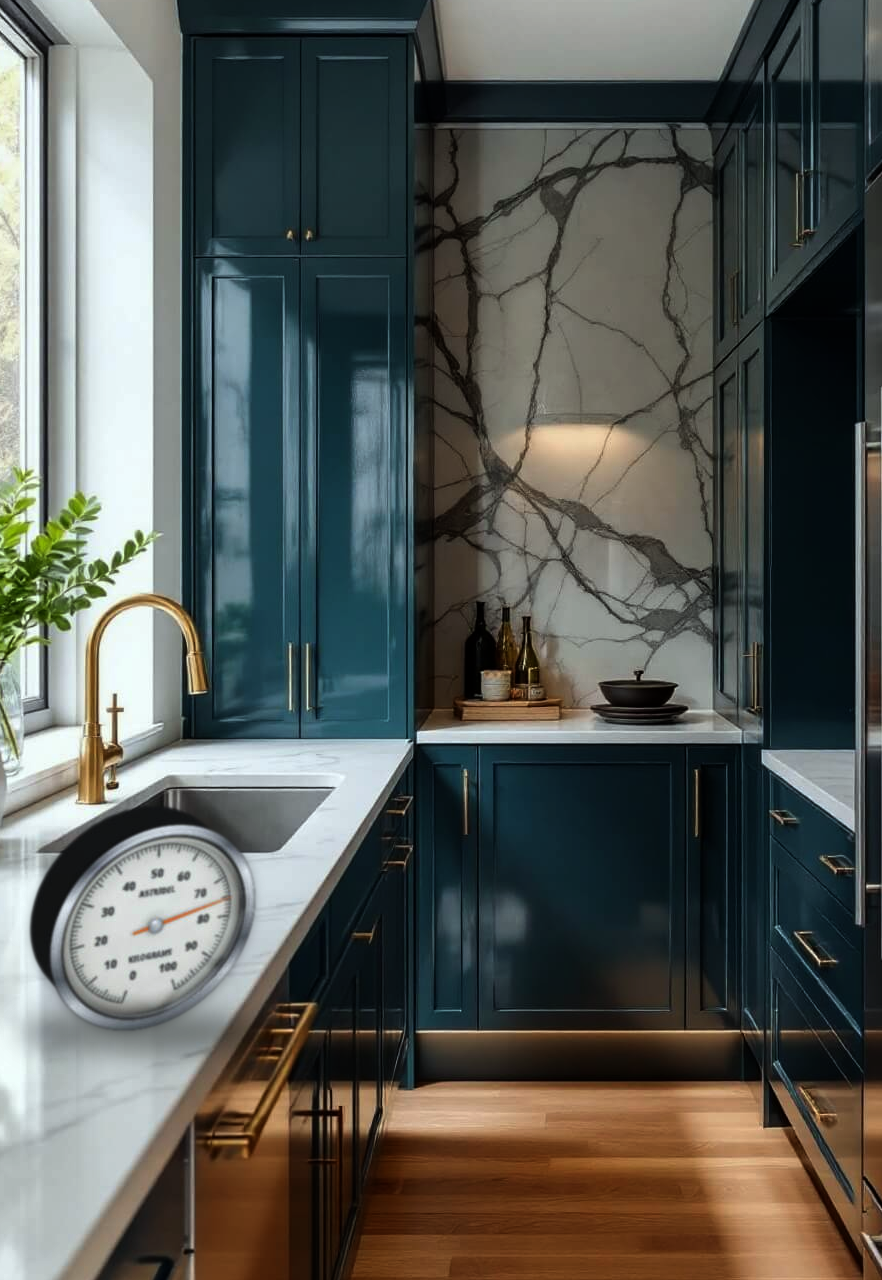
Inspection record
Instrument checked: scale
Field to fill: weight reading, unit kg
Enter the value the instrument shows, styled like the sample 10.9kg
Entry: 75kg
